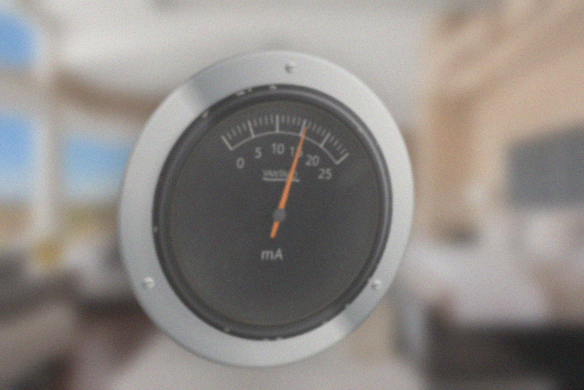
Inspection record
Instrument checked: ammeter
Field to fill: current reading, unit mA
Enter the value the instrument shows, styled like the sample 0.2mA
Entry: 15mA
